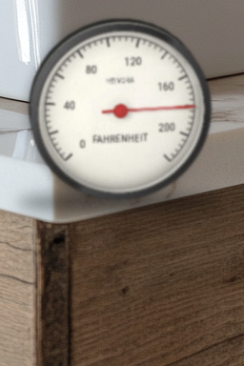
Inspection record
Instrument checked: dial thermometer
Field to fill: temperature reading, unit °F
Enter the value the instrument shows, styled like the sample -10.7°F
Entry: 180°F
